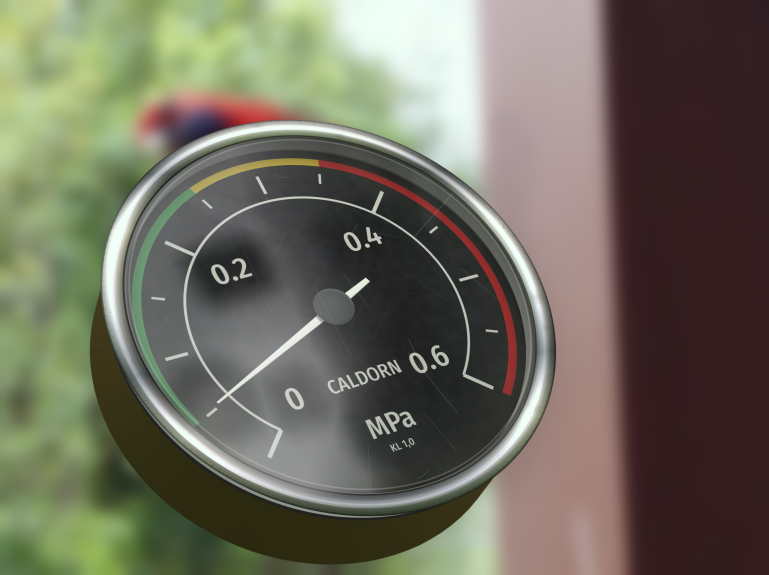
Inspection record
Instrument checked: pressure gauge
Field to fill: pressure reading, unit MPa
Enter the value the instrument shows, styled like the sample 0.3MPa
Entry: 0.05MPa
